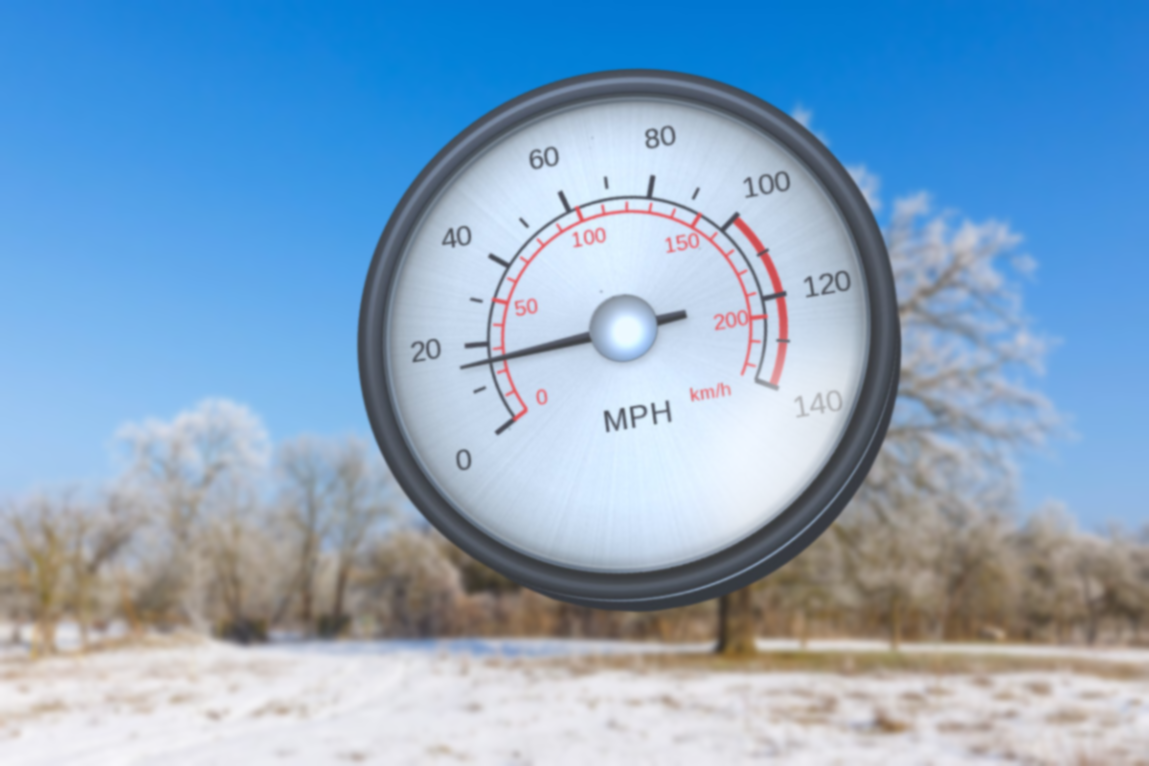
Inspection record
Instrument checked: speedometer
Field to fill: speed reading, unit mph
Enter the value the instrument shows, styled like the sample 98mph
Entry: 15mph
